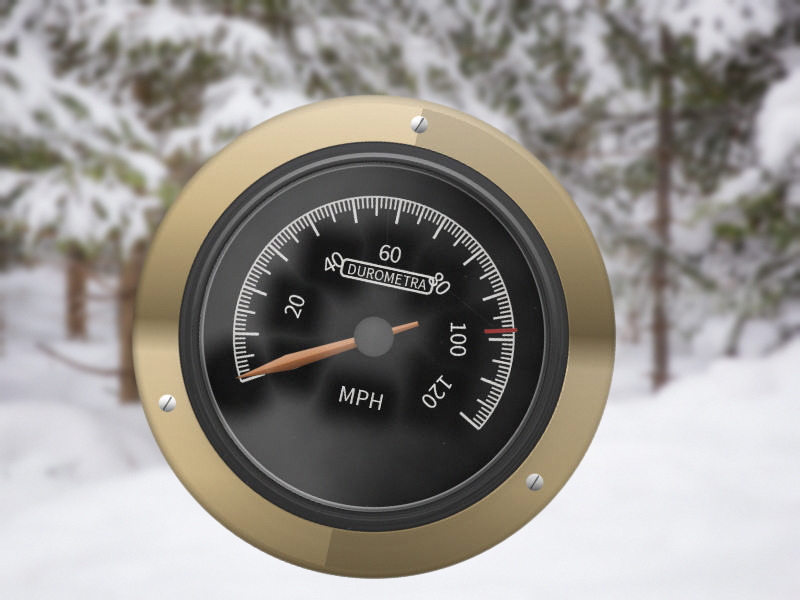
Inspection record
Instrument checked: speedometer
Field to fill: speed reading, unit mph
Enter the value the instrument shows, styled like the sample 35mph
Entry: 1mph
